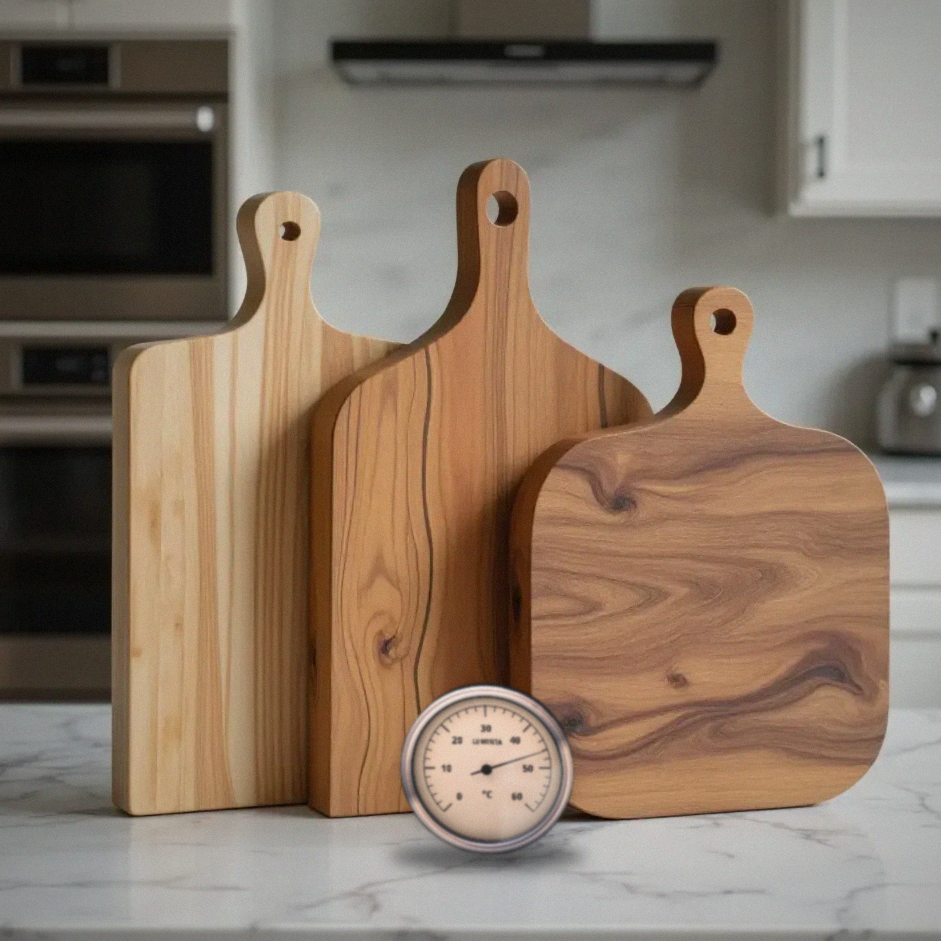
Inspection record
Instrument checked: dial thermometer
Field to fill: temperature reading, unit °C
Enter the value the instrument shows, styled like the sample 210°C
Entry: 46°C
